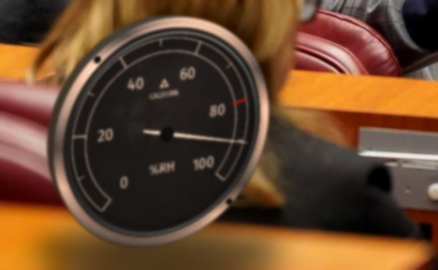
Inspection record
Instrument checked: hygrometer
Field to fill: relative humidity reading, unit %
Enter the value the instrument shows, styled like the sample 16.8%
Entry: 90%
